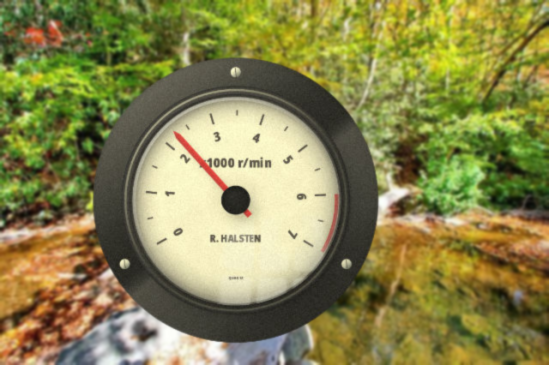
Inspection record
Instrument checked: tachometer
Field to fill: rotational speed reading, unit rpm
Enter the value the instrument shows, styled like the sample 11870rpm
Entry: 2250rpm
